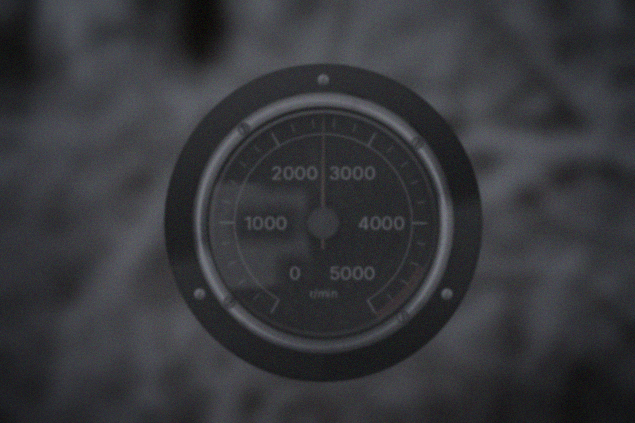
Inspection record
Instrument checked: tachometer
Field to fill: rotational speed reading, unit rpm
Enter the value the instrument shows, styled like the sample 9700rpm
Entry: 2500rpm
